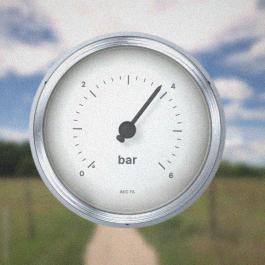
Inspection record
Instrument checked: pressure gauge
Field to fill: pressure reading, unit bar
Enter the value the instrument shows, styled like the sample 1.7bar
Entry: 3.8bar
